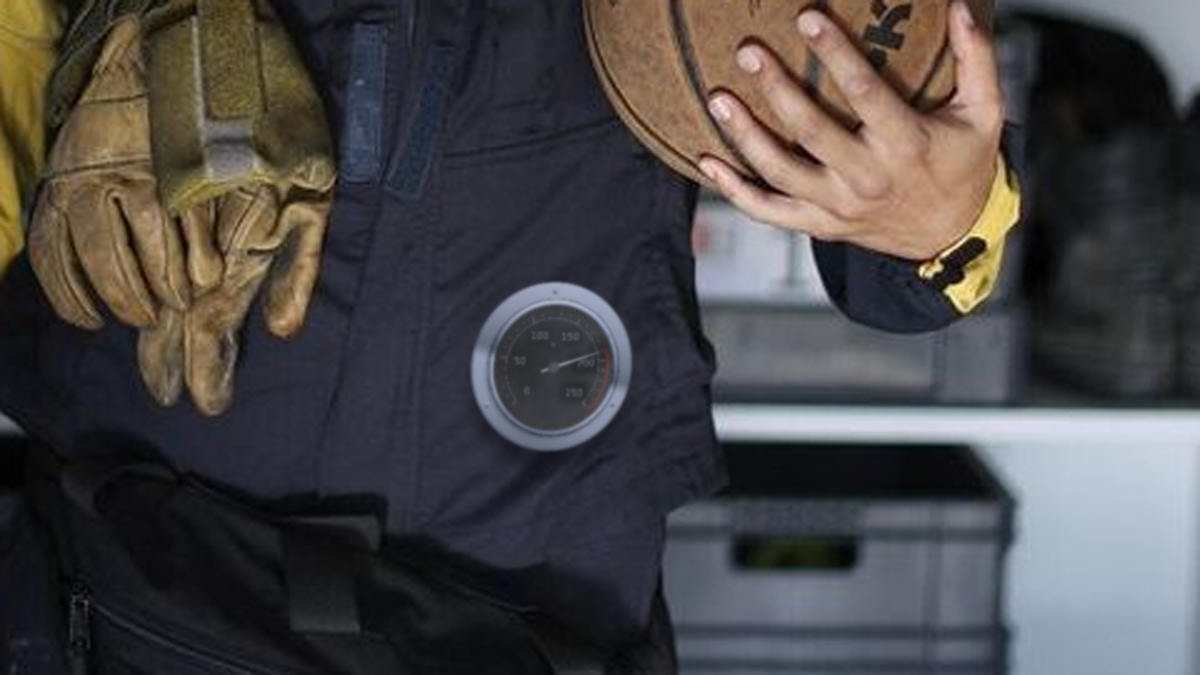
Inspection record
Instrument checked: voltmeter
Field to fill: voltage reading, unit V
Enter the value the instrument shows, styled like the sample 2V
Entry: 190V
